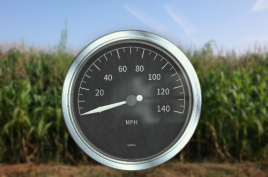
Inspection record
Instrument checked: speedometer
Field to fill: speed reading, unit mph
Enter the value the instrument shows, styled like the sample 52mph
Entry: 0mph
